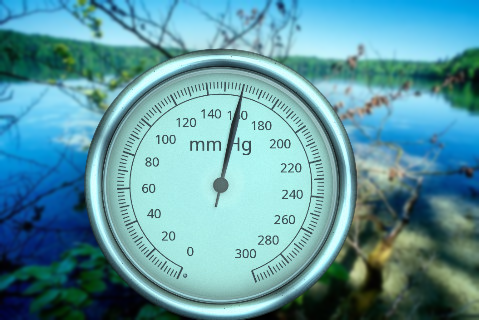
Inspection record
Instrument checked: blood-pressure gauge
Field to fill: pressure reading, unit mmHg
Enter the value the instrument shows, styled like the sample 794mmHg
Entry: 160mmHg
